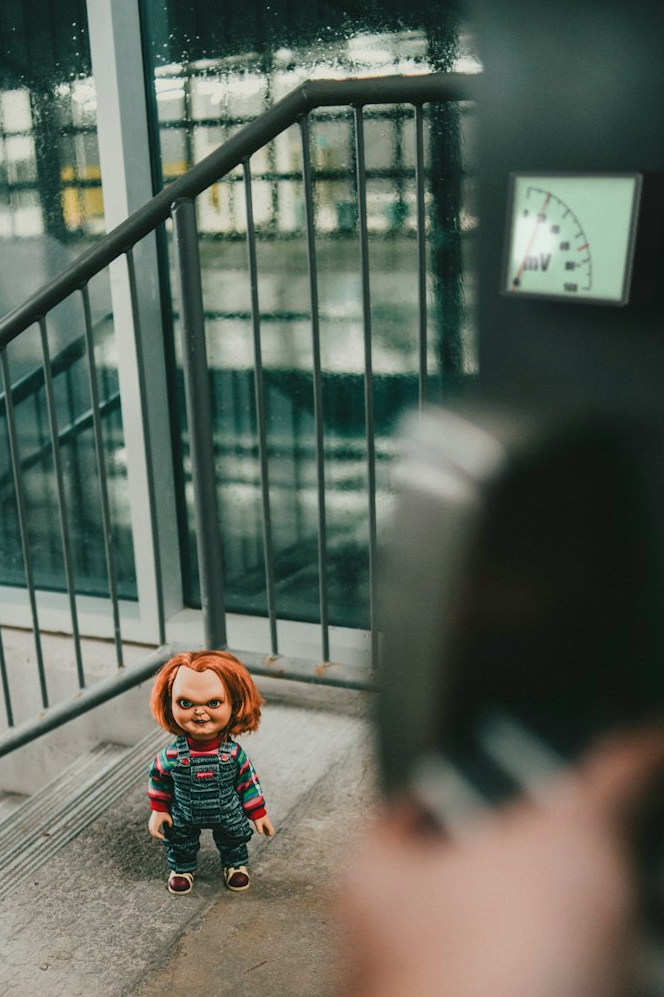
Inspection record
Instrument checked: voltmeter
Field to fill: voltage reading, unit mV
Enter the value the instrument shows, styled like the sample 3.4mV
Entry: 20mV
